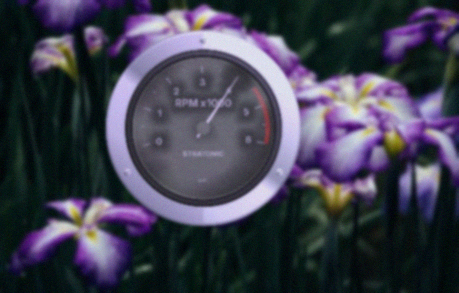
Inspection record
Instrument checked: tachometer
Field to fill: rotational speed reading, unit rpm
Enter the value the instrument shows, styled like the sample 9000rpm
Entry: 4000rpm
